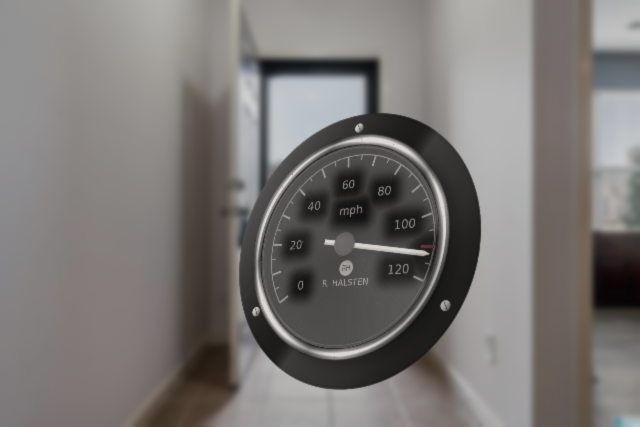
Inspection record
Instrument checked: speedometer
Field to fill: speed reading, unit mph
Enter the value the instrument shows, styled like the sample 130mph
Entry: 112.5mph
